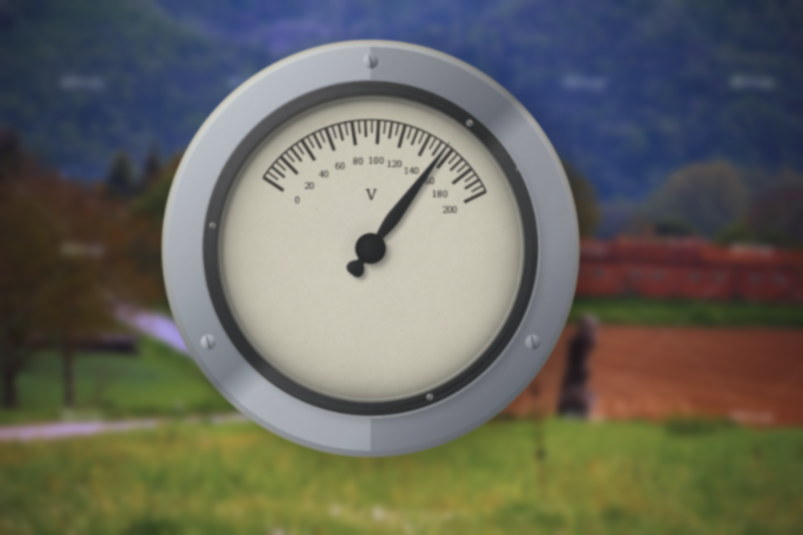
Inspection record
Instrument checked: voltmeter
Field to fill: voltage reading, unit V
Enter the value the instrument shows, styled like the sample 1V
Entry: 155V
